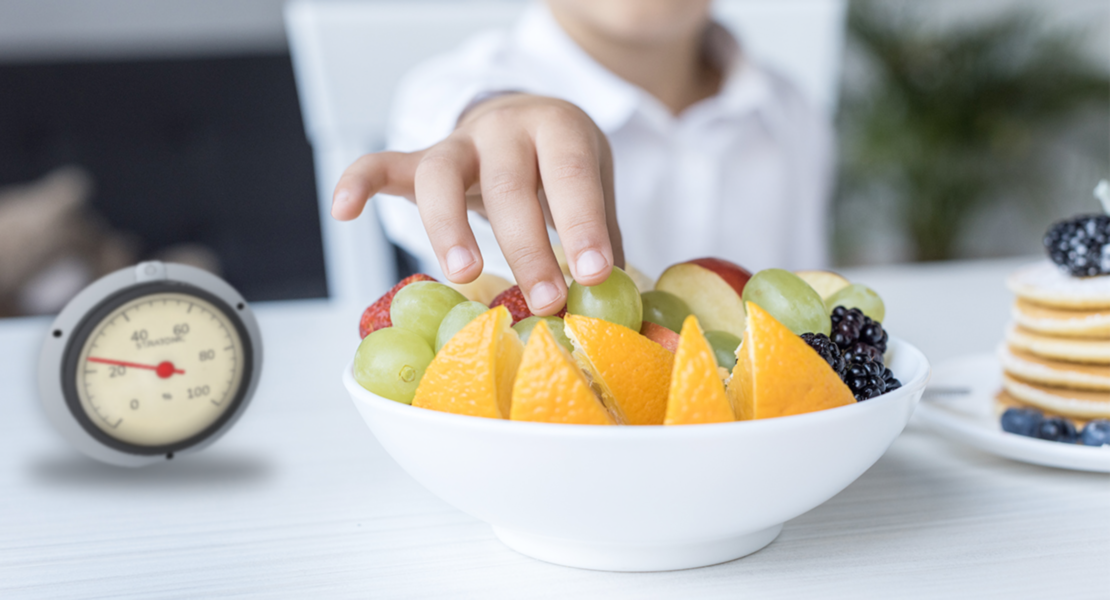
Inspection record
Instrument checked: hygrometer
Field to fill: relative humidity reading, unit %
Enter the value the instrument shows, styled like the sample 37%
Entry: 24%
